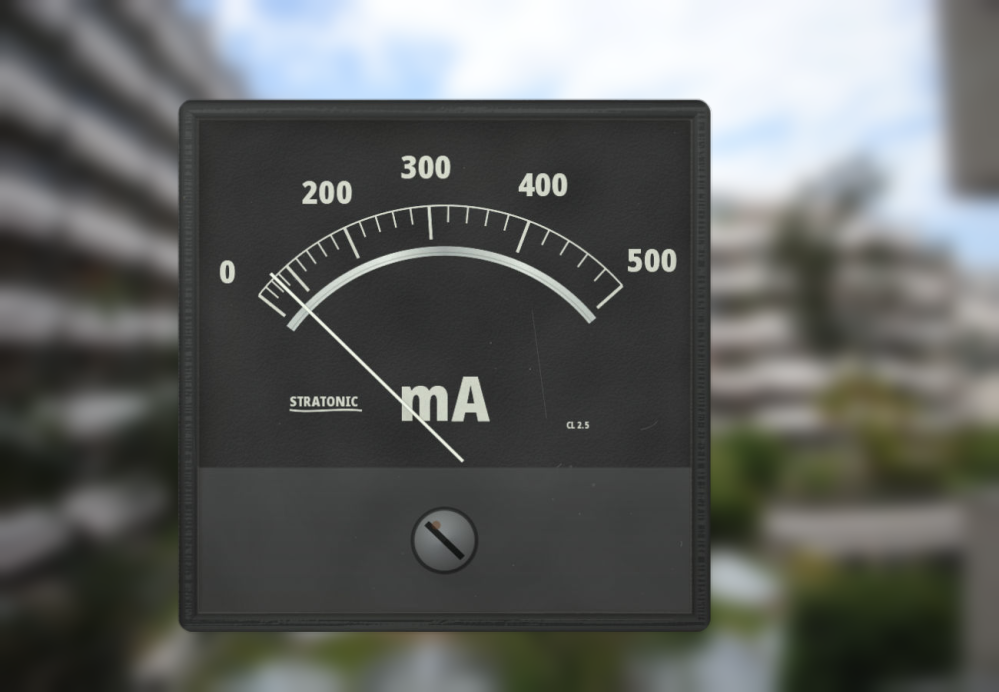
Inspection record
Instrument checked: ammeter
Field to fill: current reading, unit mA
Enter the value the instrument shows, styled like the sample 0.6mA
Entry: 70mA
